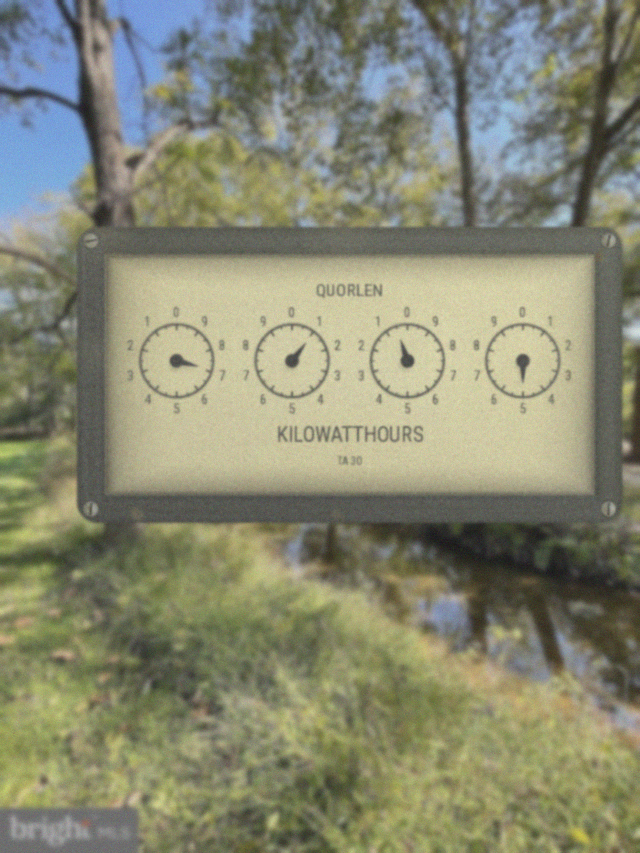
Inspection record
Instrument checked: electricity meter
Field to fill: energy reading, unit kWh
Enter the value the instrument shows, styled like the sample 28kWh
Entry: 7105kWh
